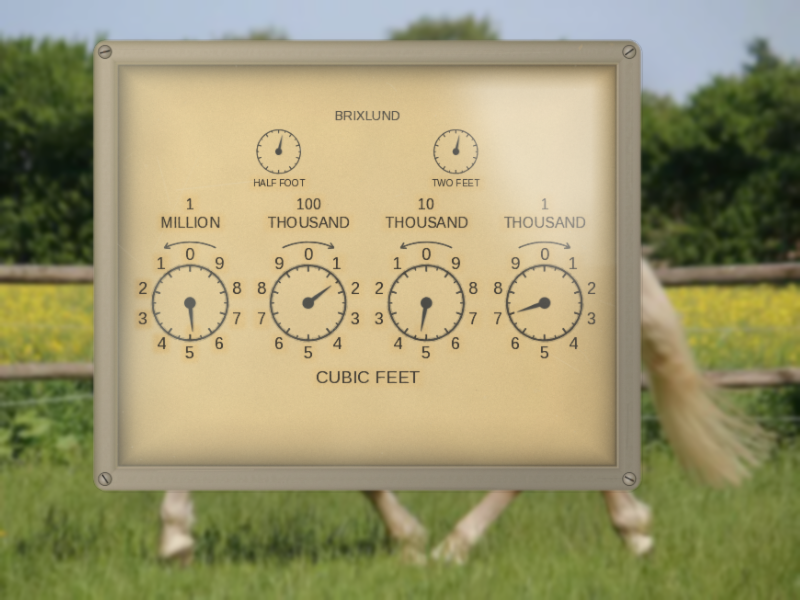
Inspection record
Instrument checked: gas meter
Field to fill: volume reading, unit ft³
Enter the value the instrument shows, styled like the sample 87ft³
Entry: 514700ft³
